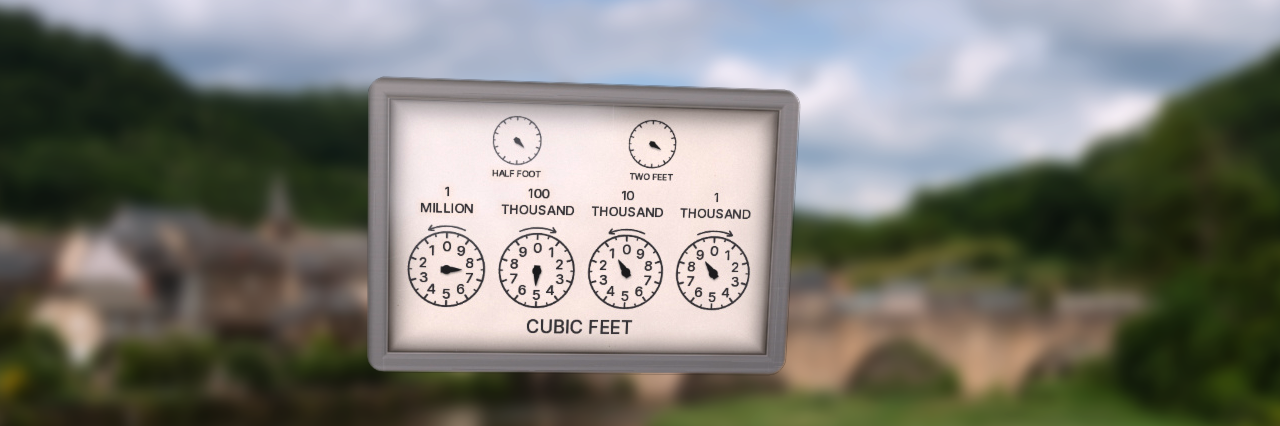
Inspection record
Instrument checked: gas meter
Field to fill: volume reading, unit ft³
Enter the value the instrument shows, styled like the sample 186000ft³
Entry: 750900ft³
